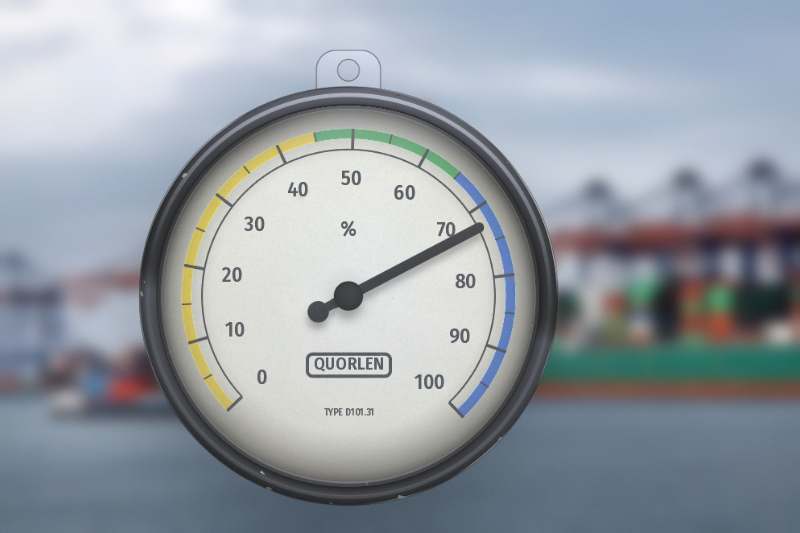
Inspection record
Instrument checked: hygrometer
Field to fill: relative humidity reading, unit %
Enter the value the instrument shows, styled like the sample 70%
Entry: 72.5%
